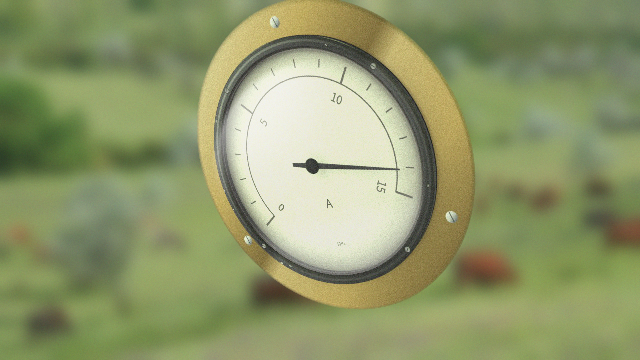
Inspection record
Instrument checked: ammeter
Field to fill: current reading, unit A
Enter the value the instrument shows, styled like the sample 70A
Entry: 14A
